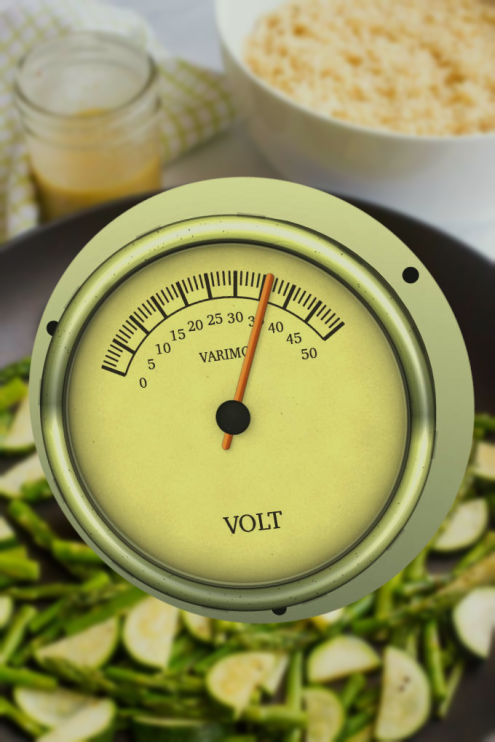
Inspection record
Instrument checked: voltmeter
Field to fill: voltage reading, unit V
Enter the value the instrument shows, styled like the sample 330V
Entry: 36V
